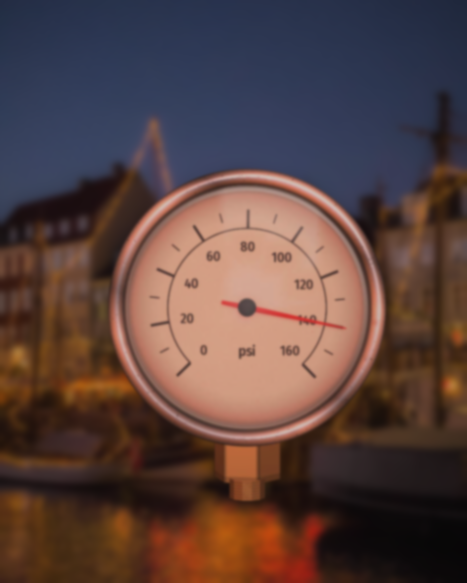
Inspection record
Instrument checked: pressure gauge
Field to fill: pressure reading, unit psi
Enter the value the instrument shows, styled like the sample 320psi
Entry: 140psi
